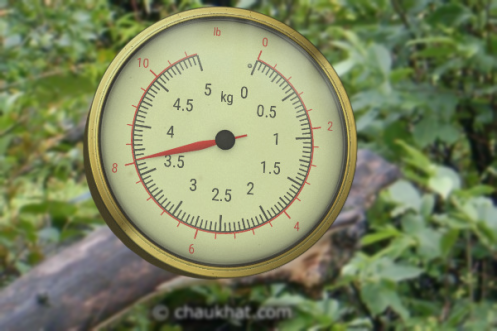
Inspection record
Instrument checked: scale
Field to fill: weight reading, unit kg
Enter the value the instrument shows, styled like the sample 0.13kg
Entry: 3.65kg
